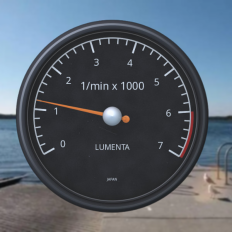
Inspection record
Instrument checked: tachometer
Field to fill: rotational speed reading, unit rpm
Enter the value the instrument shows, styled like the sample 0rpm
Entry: 1200rpm
